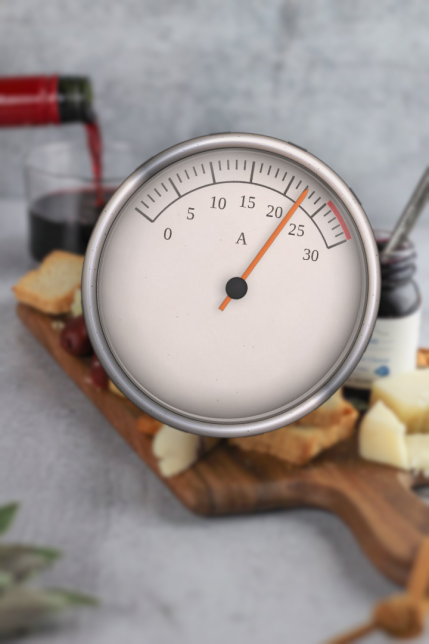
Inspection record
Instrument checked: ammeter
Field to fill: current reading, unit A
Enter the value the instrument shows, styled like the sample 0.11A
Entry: 22A
